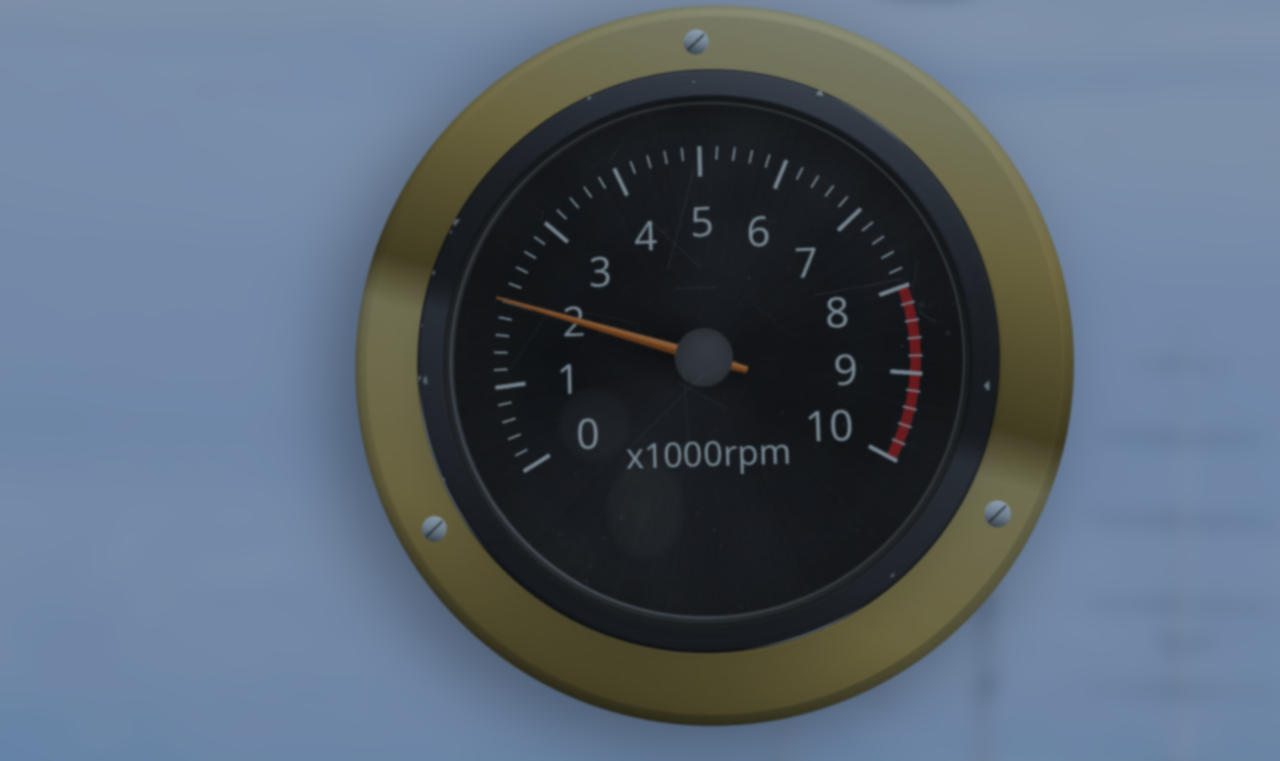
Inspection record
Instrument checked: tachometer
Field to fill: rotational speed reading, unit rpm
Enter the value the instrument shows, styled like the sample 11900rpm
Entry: 2000rpm
